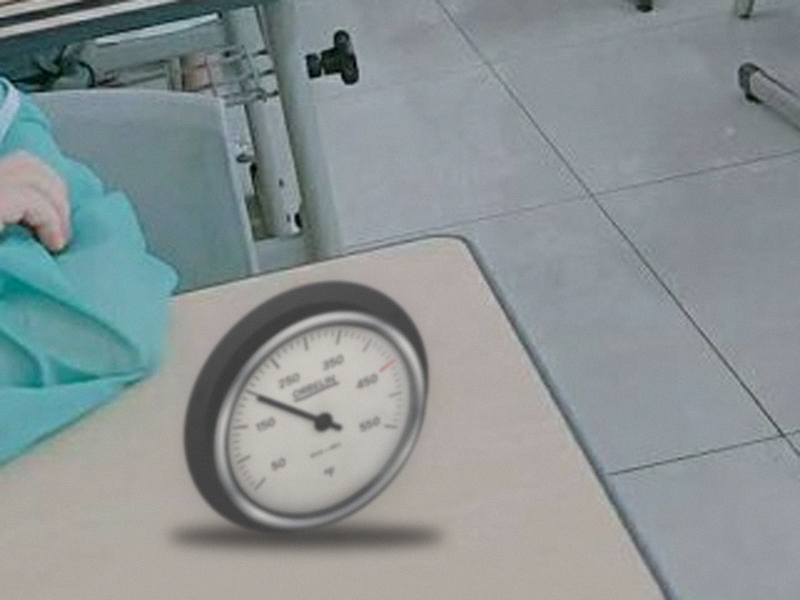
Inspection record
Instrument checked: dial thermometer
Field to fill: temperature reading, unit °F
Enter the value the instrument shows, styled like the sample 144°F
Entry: 200°F
